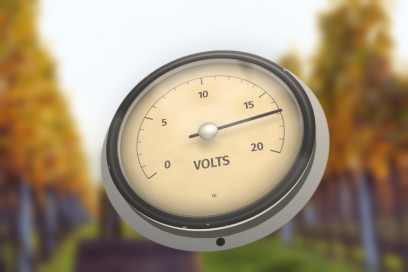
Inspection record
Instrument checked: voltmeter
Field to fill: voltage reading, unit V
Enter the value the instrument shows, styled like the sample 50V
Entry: 17V
